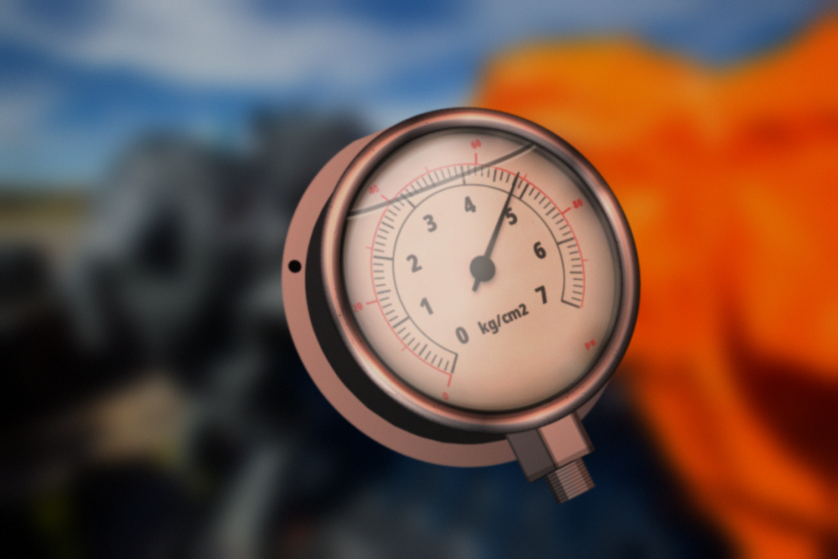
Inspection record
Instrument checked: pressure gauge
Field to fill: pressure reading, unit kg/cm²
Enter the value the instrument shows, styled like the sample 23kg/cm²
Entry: 4.8kg/cm²
